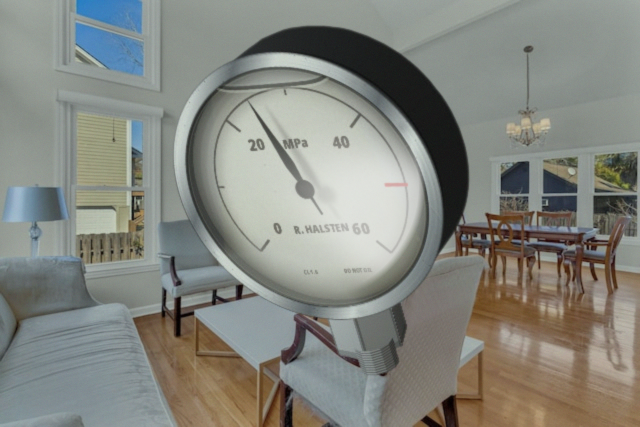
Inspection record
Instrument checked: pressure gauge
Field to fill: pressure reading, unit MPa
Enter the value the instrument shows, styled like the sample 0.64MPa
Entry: 25MPa
